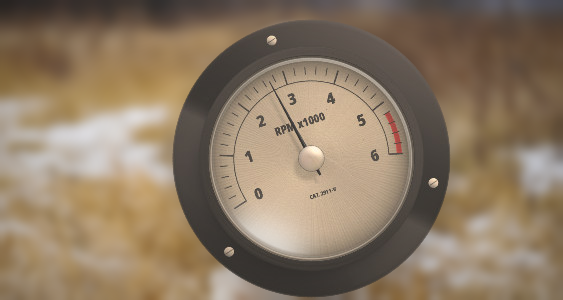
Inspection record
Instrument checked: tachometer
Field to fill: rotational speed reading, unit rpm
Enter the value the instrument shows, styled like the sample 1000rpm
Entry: 2700rpm
